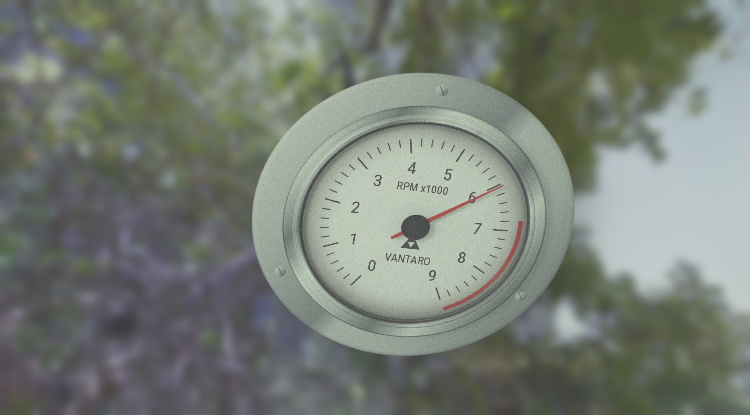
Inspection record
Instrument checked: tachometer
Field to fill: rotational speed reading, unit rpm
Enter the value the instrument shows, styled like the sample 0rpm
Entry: 6000rpm
